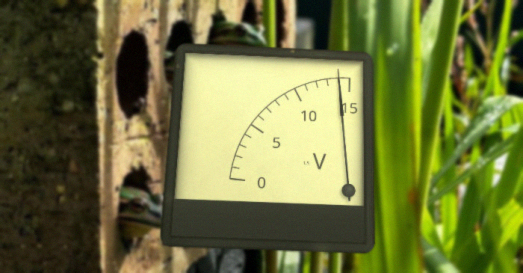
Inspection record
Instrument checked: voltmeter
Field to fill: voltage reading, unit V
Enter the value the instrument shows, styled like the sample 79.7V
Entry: 14V
